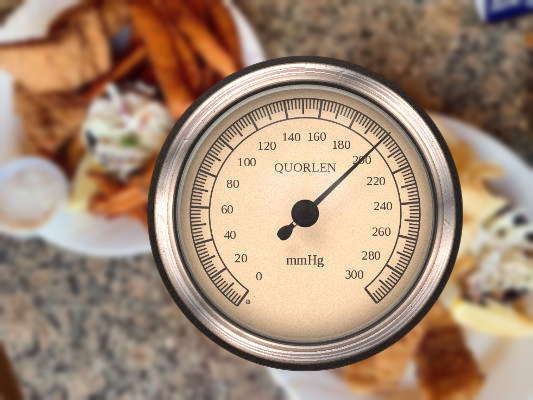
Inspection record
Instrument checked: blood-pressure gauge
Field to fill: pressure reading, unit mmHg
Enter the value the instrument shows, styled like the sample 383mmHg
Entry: 200mmHg
